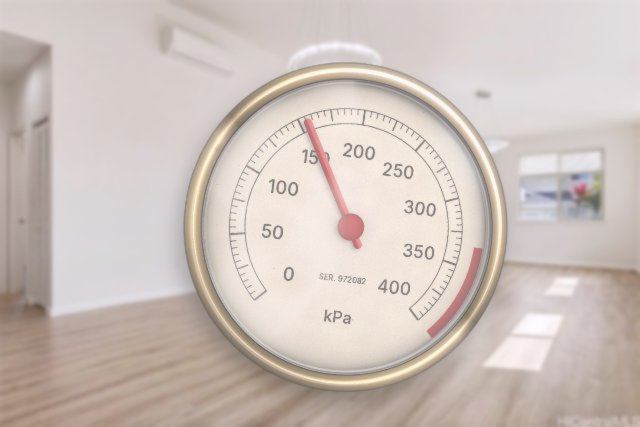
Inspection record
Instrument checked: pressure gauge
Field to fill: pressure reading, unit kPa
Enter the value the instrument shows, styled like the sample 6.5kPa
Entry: 155kPa
